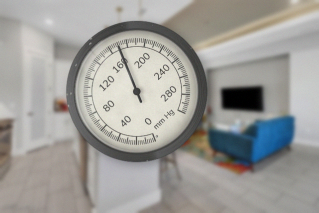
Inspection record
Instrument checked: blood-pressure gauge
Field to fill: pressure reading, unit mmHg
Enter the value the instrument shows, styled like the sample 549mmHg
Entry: 170mmHg
